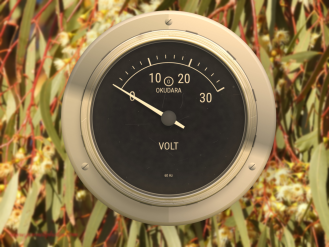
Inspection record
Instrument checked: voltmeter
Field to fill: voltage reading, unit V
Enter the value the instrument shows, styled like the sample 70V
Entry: 0V
